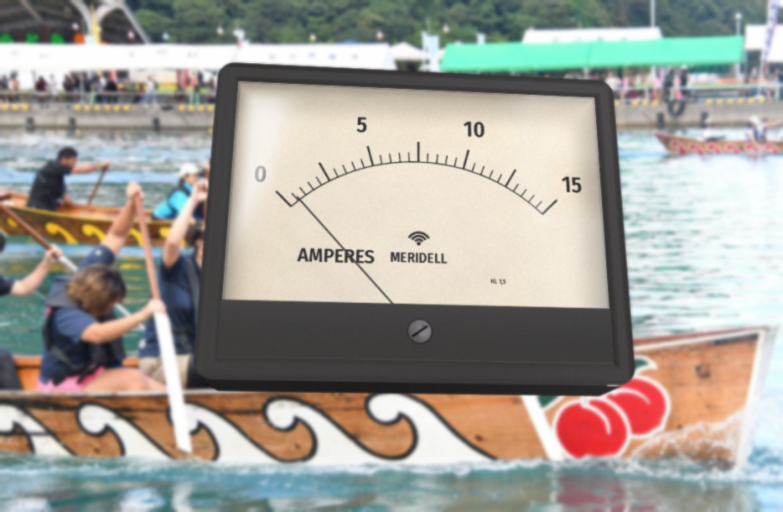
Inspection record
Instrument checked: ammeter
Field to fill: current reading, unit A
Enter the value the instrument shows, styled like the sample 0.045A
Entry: 0.5A
